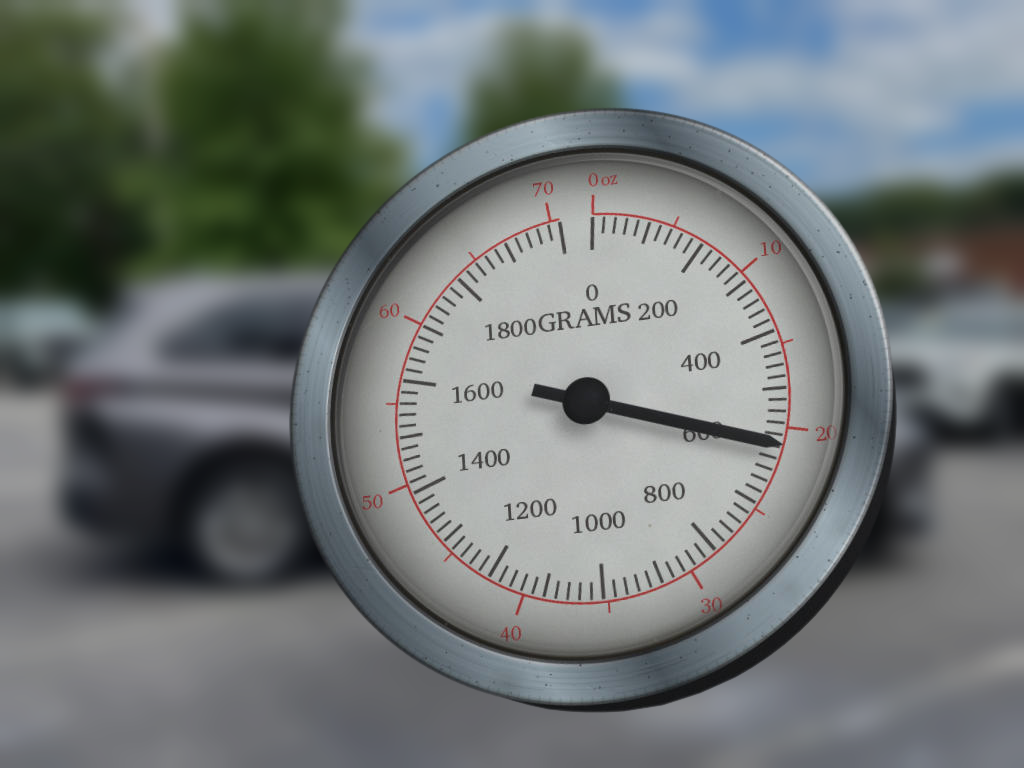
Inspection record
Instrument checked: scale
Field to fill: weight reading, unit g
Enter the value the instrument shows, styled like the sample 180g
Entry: 600g
